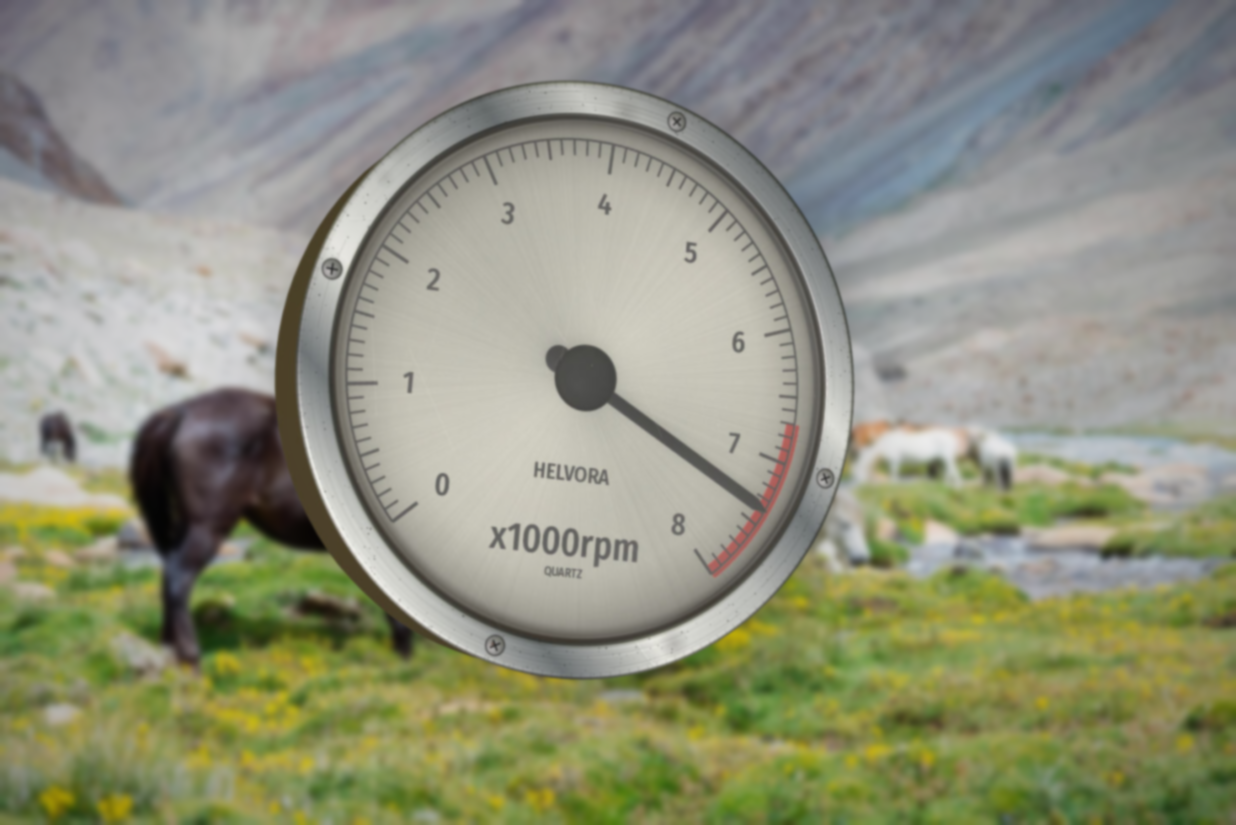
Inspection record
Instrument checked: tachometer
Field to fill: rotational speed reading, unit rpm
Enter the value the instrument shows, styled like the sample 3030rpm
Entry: 7400rpm
